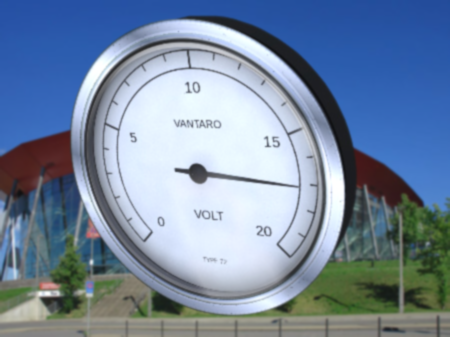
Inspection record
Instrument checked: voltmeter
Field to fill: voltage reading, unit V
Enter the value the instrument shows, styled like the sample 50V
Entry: 17V
